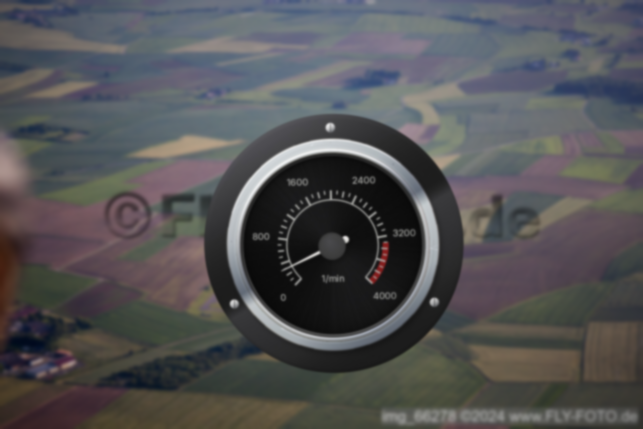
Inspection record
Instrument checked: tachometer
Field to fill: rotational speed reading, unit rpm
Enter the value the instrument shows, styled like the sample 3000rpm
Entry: 300rpm
